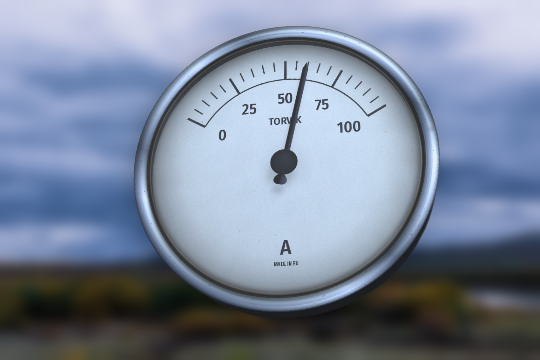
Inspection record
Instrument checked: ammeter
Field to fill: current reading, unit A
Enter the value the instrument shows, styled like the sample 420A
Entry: 60A
